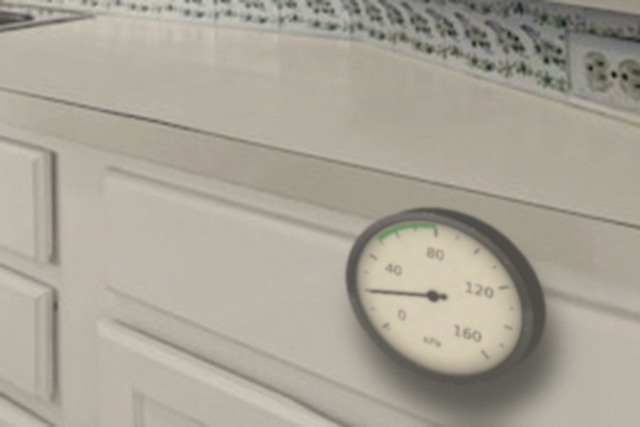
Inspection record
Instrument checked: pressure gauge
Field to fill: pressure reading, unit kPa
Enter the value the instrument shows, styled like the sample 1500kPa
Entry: 20kPa
